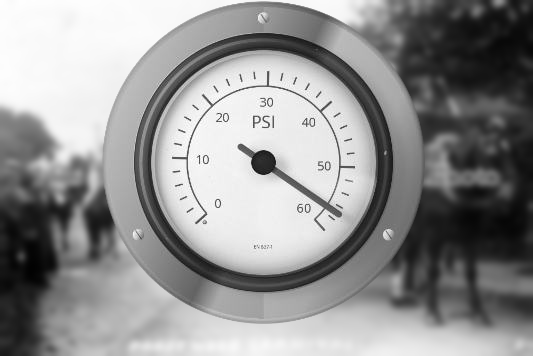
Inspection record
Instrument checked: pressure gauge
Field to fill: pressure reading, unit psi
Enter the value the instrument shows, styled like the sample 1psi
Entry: 57psi
